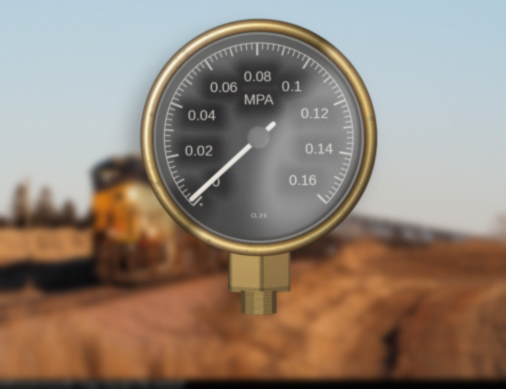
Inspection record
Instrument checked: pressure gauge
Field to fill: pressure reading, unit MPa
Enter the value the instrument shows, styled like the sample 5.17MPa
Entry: 0.002MPa
